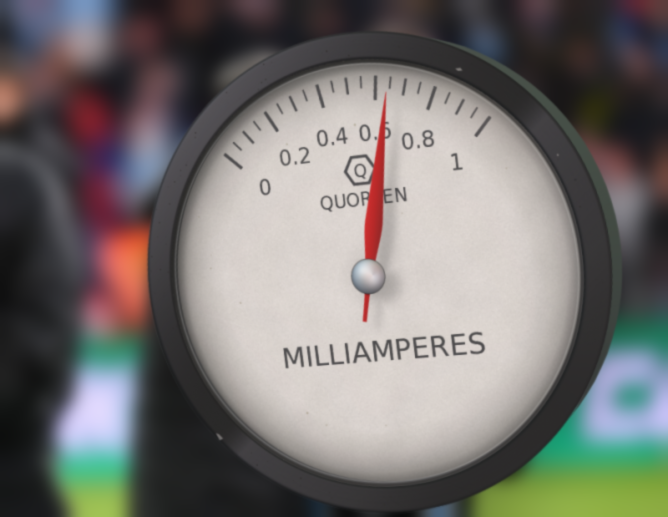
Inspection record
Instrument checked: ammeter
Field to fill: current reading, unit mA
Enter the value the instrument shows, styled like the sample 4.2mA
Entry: 0.65mA
